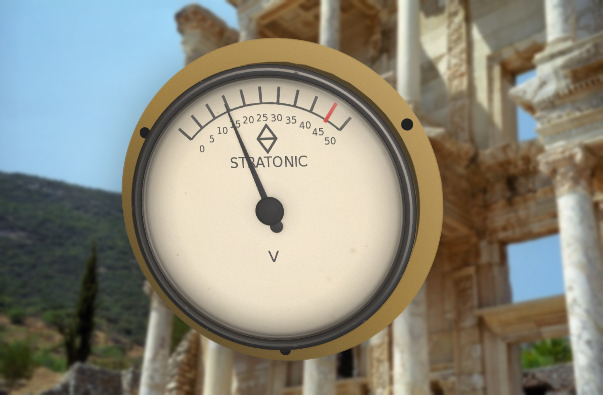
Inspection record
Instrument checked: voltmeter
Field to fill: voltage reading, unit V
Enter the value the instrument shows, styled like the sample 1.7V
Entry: 15V
